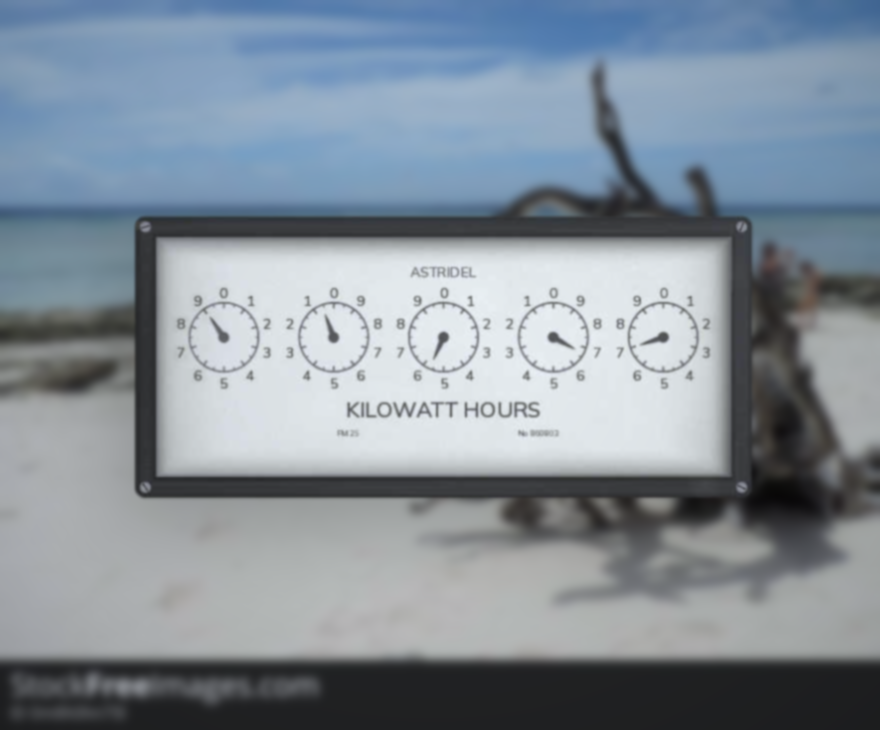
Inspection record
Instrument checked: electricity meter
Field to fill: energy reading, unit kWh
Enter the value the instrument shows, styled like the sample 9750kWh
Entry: 90567kWh
